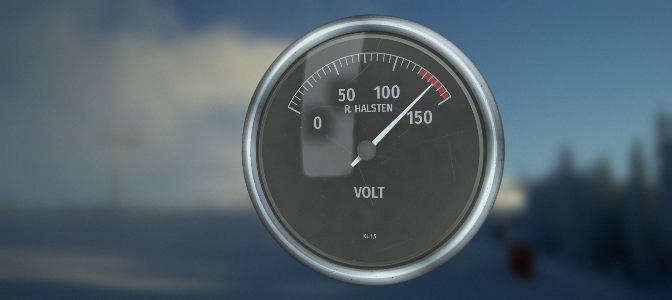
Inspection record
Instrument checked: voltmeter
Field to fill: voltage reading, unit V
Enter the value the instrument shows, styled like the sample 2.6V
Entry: 135V
